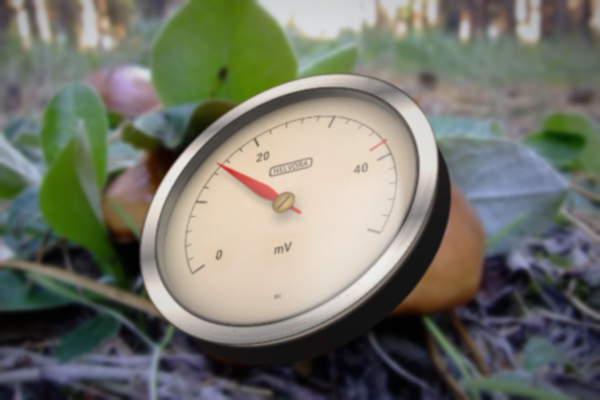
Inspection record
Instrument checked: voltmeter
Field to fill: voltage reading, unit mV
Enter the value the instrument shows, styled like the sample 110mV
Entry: 15mV
